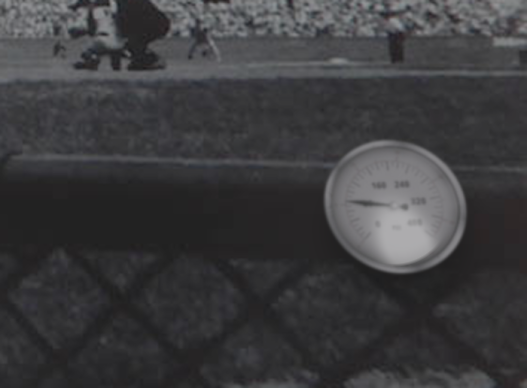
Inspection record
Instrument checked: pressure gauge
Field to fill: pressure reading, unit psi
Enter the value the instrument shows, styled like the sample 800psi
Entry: 80psi
